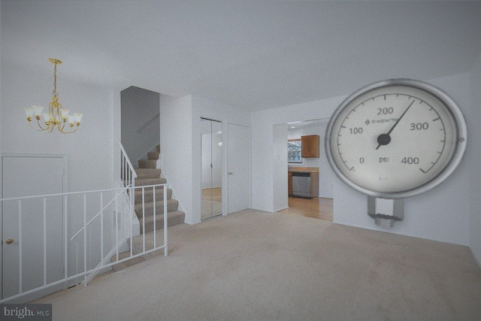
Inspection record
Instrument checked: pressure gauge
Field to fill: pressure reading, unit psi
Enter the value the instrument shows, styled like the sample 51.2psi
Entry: 250psi
